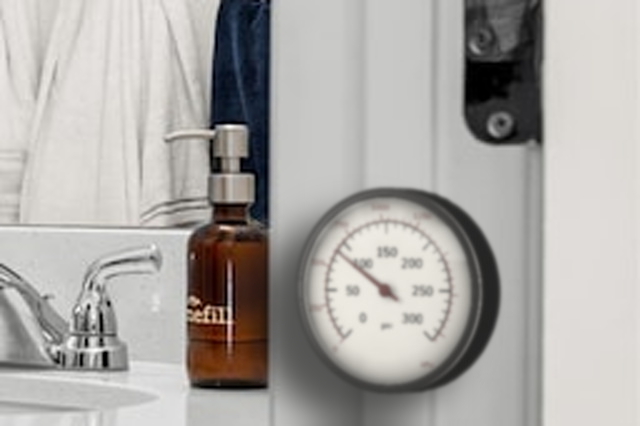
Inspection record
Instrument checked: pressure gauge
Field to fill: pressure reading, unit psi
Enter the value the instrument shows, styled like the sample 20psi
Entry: 90psi
